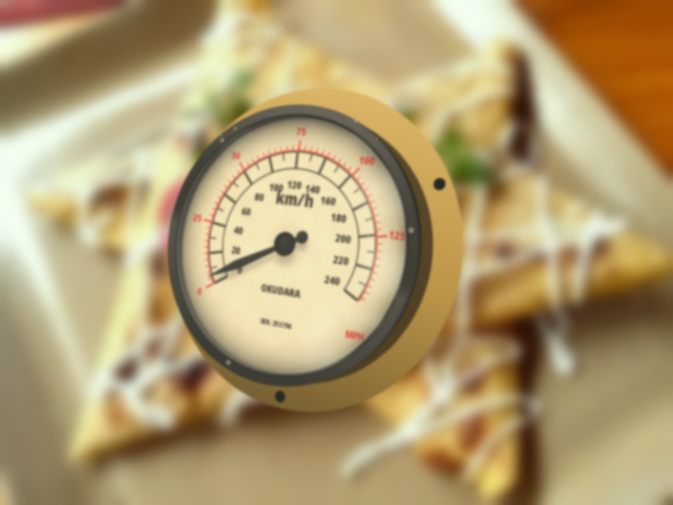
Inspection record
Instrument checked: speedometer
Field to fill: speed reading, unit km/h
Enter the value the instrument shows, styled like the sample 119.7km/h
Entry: 5km/h
